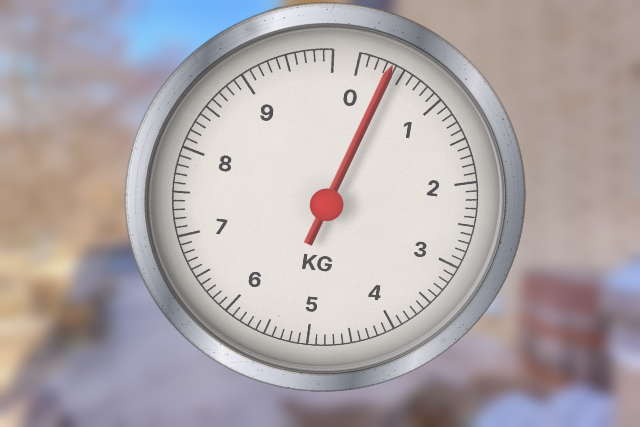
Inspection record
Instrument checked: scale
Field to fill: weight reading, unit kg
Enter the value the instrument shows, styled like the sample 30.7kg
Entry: 0.35kg
